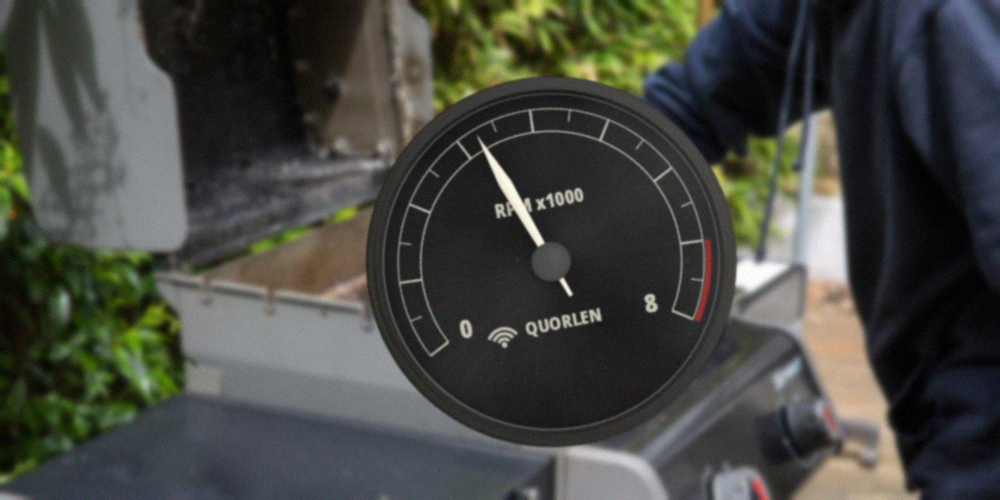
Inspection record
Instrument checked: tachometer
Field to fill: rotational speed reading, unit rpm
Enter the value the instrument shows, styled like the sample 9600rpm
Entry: 3250rpm
